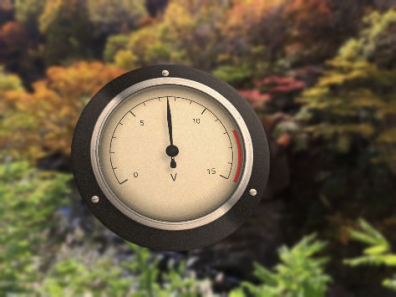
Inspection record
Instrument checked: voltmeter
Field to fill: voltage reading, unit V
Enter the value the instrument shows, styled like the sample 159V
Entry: 7.5V
